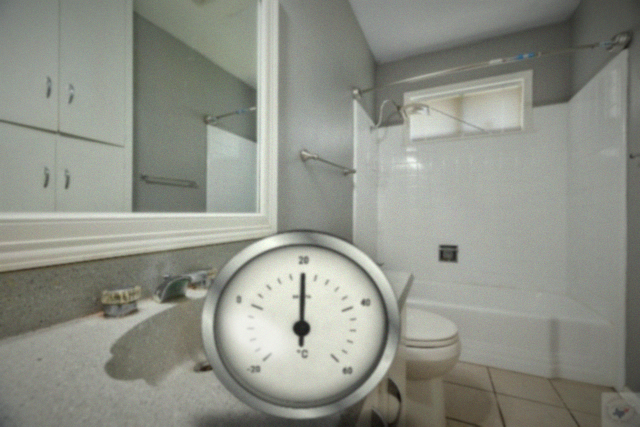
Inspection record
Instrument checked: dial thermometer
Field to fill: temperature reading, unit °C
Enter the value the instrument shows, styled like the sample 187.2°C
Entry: 20°C
